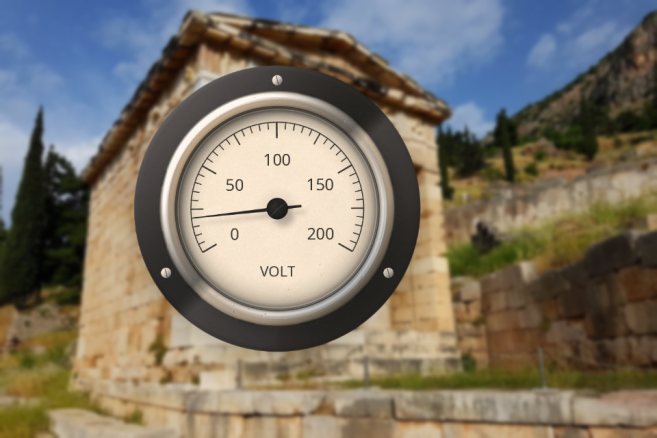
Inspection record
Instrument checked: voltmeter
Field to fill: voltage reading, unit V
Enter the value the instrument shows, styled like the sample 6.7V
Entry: 20V
